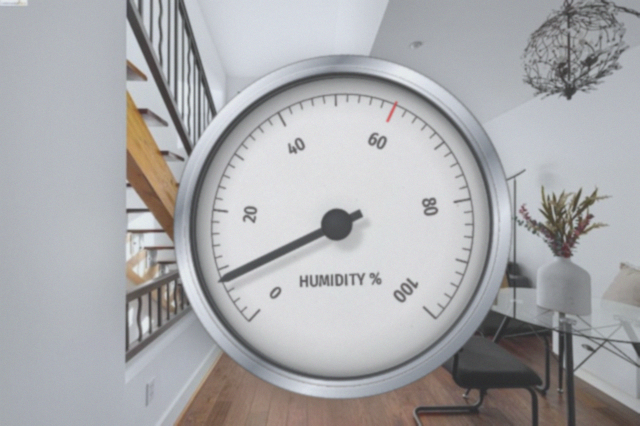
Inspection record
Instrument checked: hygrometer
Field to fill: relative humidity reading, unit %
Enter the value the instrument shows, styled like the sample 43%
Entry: 8%
